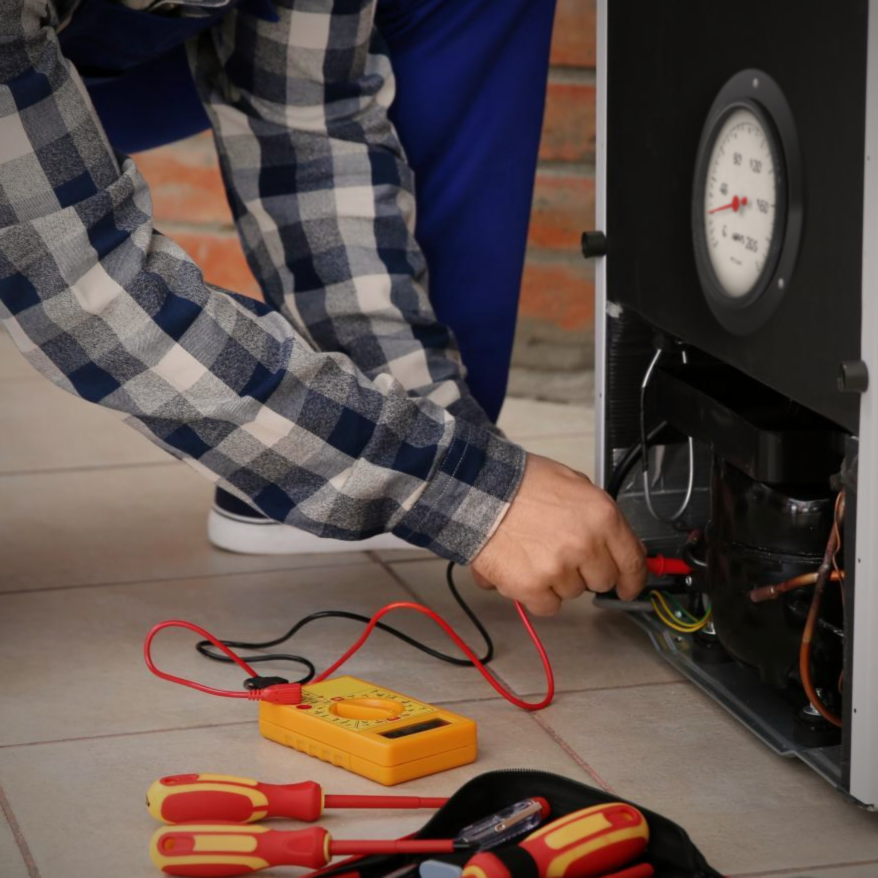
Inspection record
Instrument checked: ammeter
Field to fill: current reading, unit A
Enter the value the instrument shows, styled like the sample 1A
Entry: 20A
